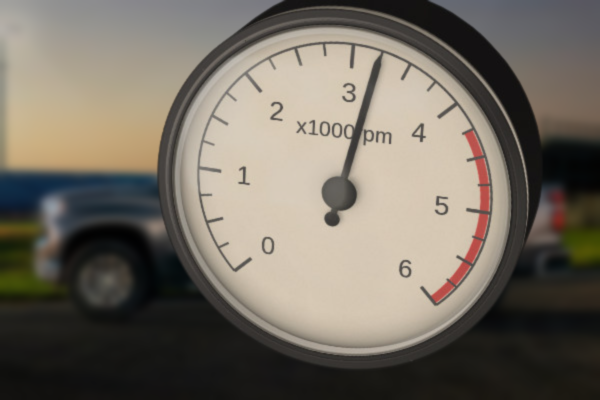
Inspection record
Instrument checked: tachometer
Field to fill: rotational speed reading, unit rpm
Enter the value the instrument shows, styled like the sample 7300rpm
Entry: 3250rpm
